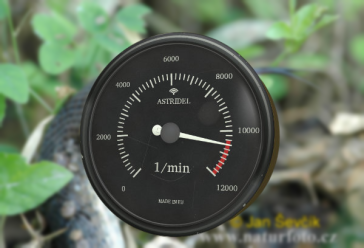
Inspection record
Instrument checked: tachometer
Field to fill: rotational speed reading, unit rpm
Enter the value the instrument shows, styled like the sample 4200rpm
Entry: 10600rpm
